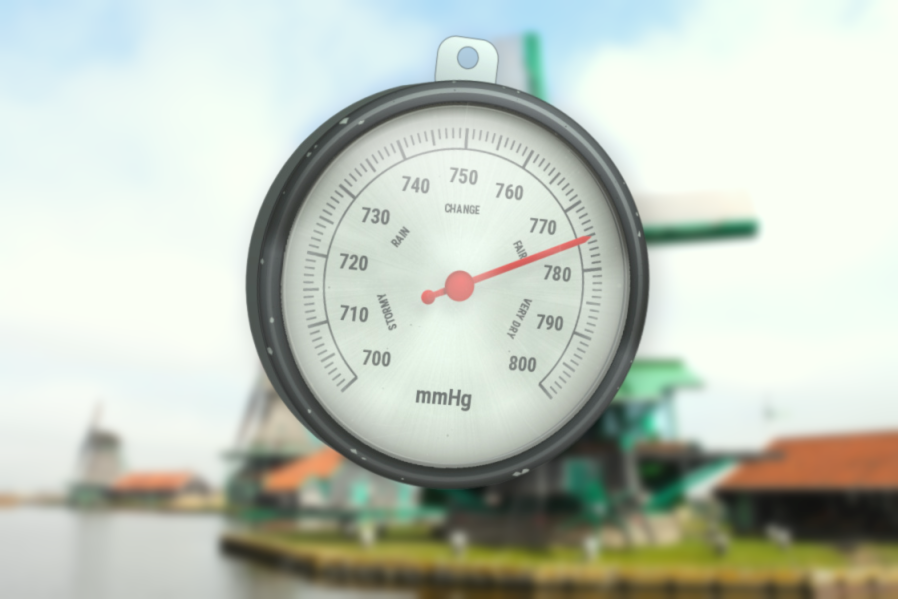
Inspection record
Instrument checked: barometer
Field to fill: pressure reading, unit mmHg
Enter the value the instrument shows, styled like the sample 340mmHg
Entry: 775mmHg
